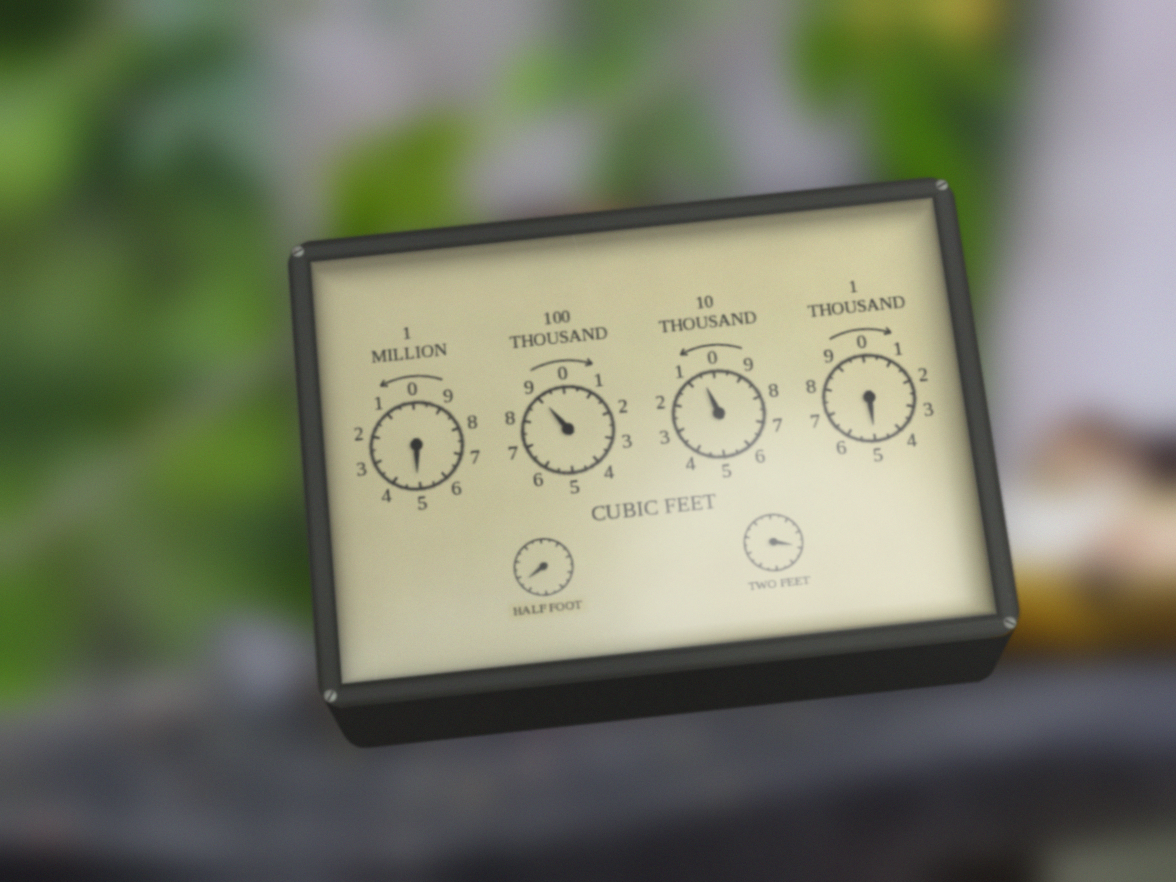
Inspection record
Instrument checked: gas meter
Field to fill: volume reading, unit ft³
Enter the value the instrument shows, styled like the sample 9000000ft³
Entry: 490500ft³
